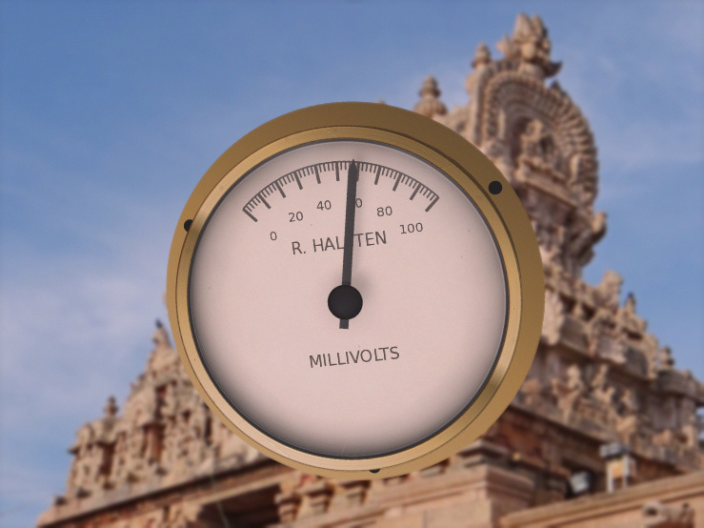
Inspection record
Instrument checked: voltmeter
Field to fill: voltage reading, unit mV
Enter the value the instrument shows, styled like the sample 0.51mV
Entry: 58mV
